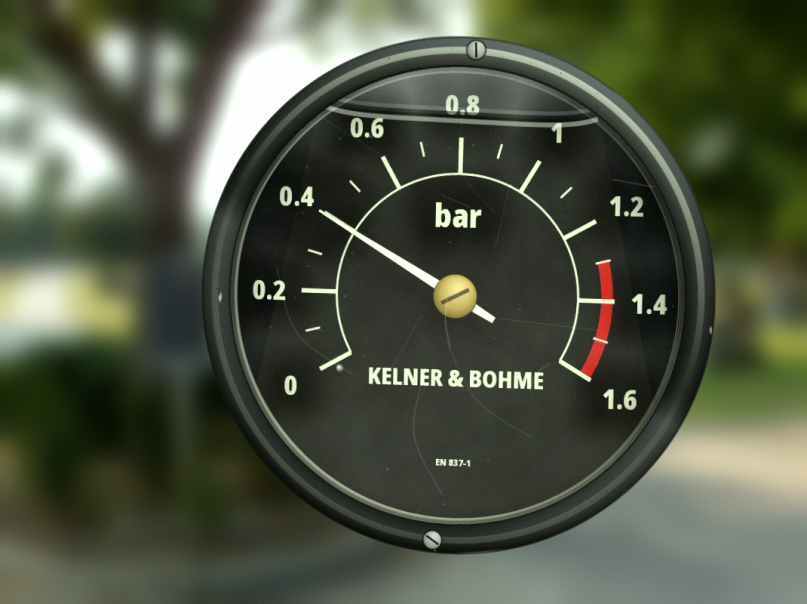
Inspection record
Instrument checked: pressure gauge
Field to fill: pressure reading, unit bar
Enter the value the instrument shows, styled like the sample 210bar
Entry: 0.4bar
